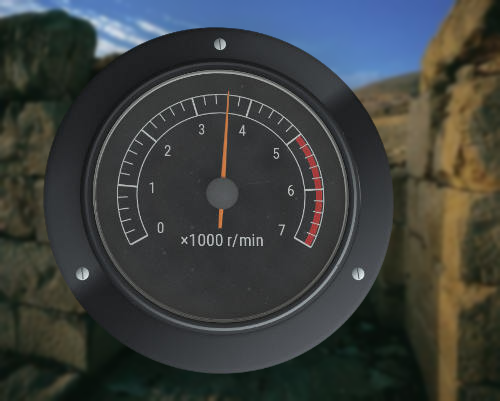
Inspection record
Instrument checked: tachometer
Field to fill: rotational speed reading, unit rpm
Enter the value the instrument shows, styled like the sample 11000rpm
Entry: 3600rpm
